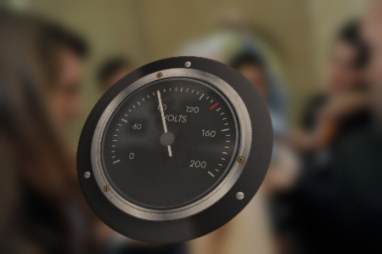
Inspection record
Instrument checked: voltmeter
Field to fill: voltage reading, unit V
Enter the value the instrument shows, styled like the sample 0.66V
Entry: 80V
